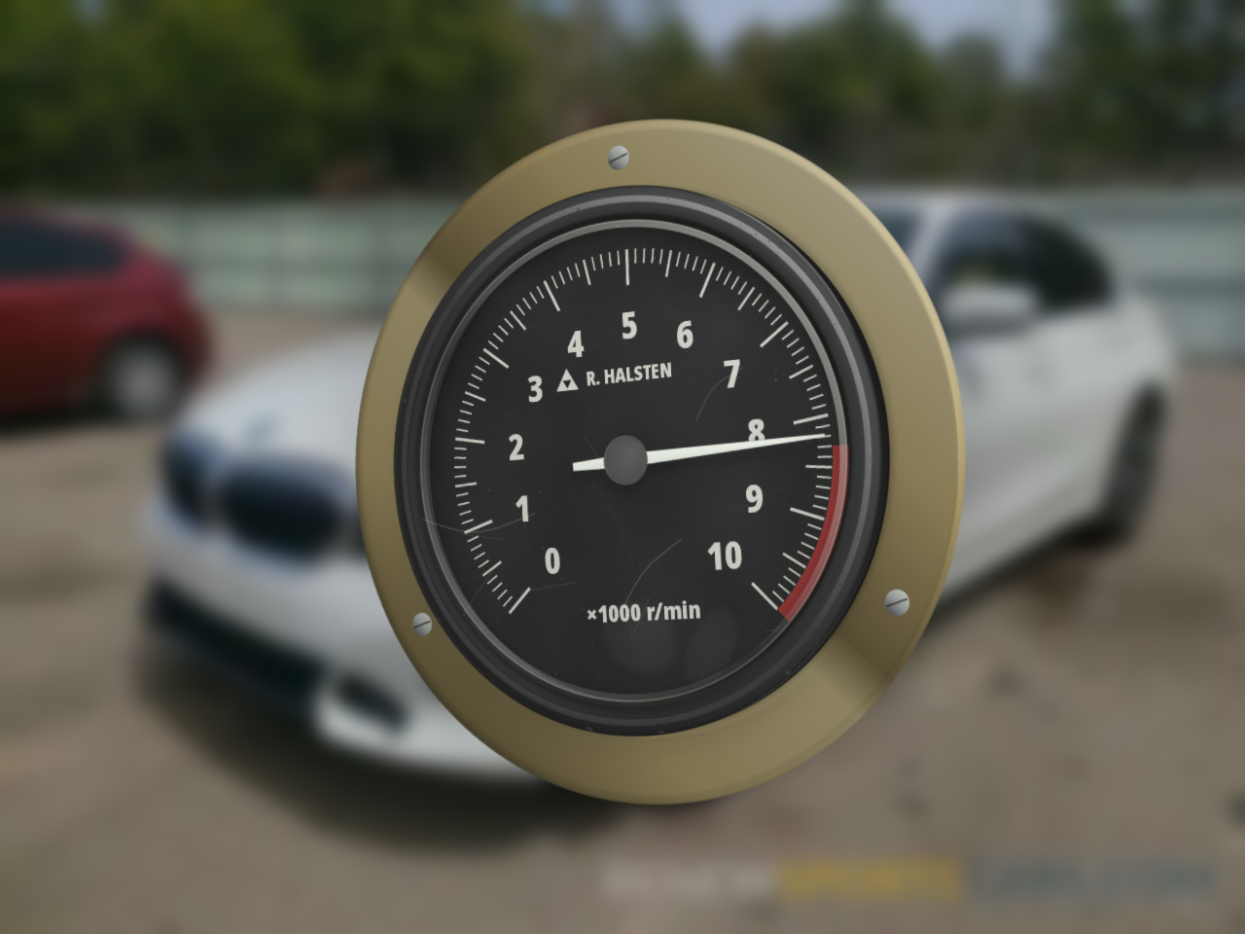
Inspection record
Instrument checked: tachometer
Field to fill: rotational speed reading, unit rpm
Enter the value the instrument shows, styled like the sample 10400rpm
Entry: 8200rpm
